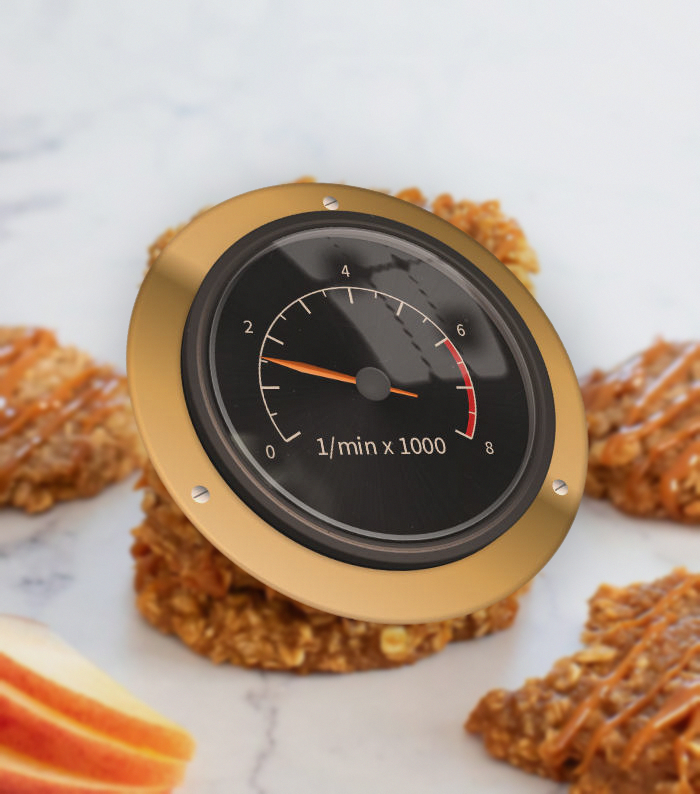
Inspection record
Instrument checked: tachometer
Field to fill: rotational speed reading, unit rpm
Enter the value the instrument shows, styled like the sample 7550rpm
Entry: 1500rpm
